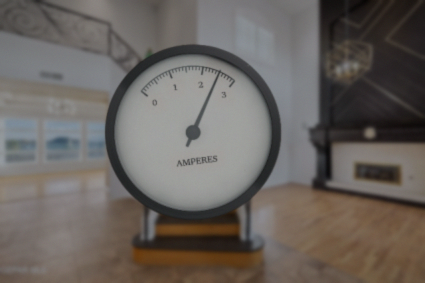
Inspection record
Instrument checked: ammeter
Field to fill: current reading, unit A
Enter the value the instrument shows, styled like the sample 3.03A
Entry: 2.5A
